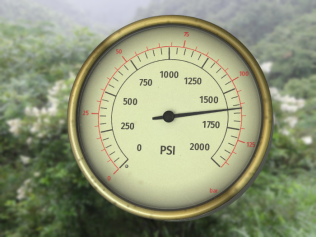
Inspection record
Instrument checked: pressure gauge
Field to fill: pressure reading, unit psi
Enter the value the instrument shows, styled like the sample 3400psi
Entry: 1625psi
